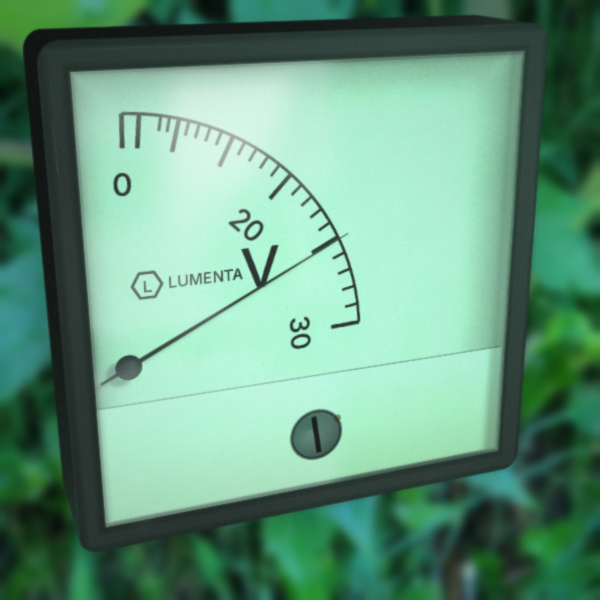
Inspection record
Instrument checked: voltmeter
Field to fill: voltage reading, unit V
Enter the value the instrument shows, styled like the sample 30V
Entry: 25V
